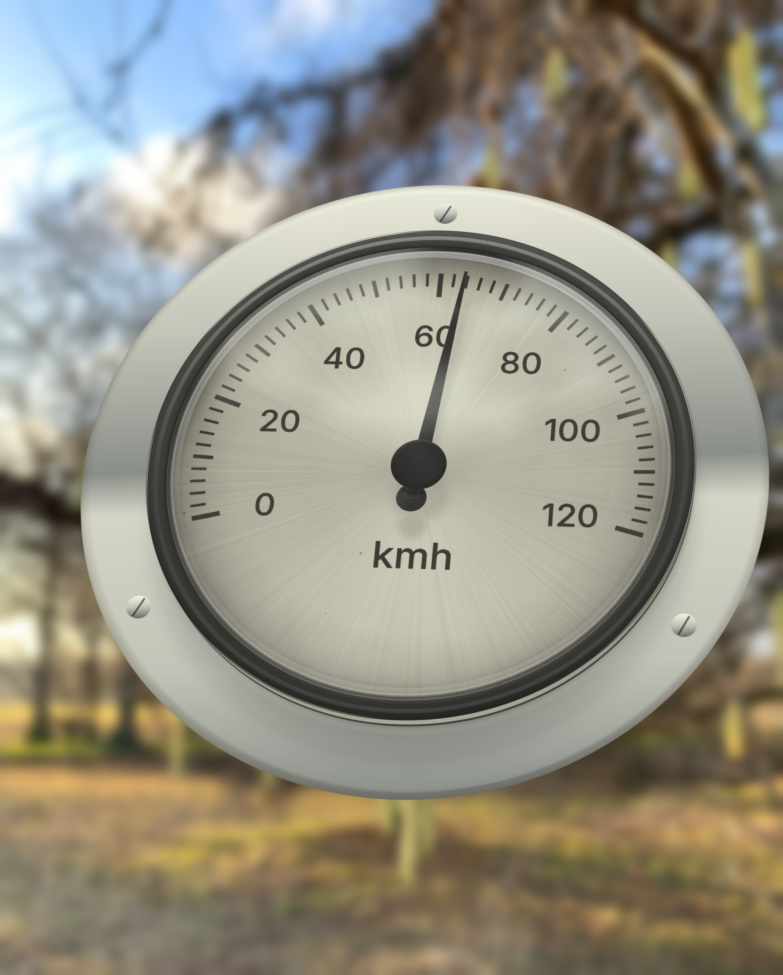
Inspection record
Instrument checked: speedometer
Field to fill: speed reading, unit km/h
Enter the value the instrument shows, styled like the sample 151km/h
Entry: 64km/h
